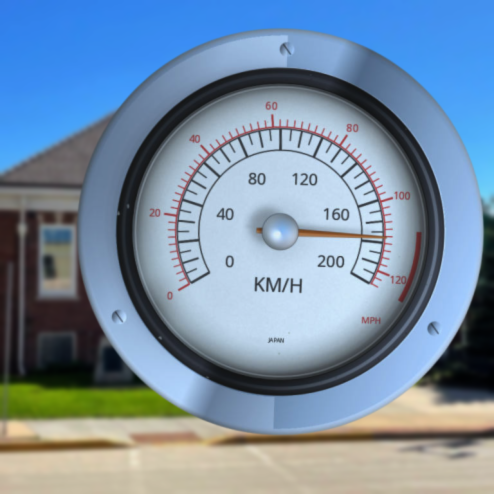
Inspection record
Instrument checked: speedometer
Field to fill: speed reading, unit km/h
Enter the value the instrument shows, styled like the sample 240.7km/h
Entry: 177.5km/h
